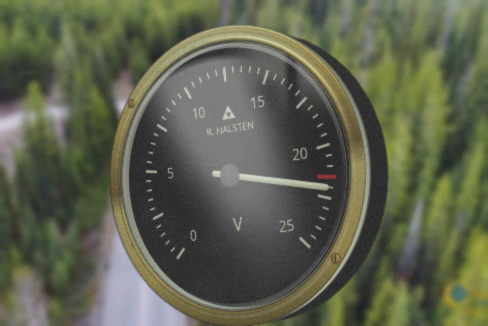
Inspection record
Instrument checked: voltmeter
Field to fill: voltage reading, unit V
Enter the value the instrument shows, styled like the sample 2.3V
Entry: 22V
